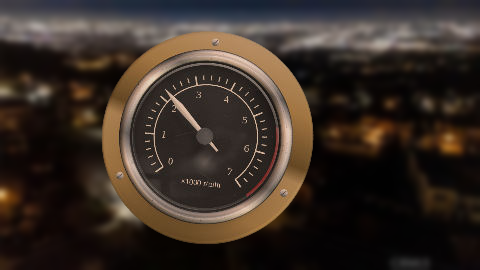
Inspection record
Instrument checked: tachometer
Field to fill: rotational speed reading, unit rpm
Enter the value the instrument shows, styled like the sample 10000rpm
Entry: 2200rpm
